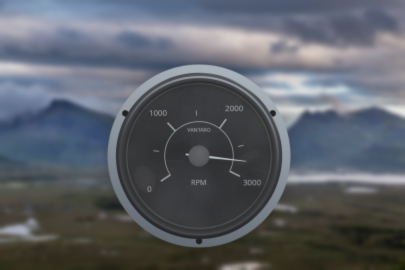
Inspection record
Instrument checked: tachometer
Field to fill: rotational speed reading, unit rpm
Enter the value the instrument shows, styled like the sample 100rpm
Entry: 2750rpm
